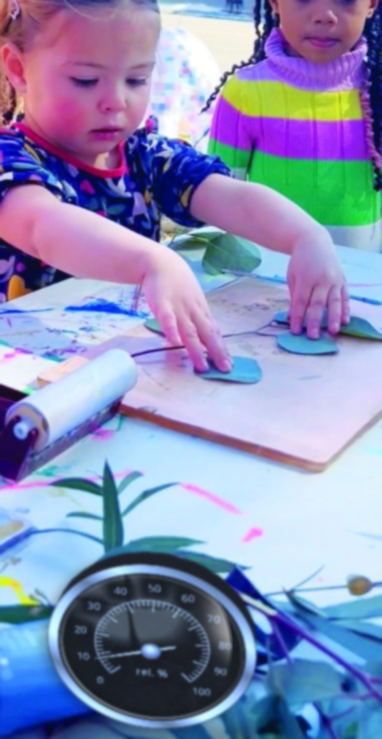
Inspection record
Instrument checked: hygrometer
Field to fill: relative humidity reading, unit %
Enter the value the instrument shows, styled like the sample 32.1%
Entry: 10%
